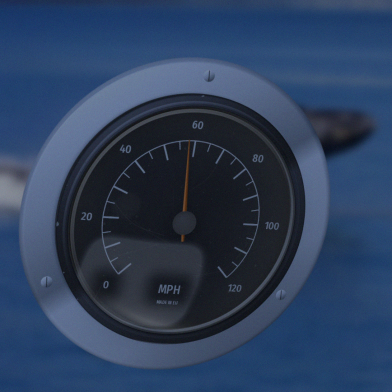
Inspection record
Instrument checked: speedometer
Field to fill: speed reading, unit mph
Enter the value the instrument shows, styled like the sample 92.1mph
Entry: 57.5mph
